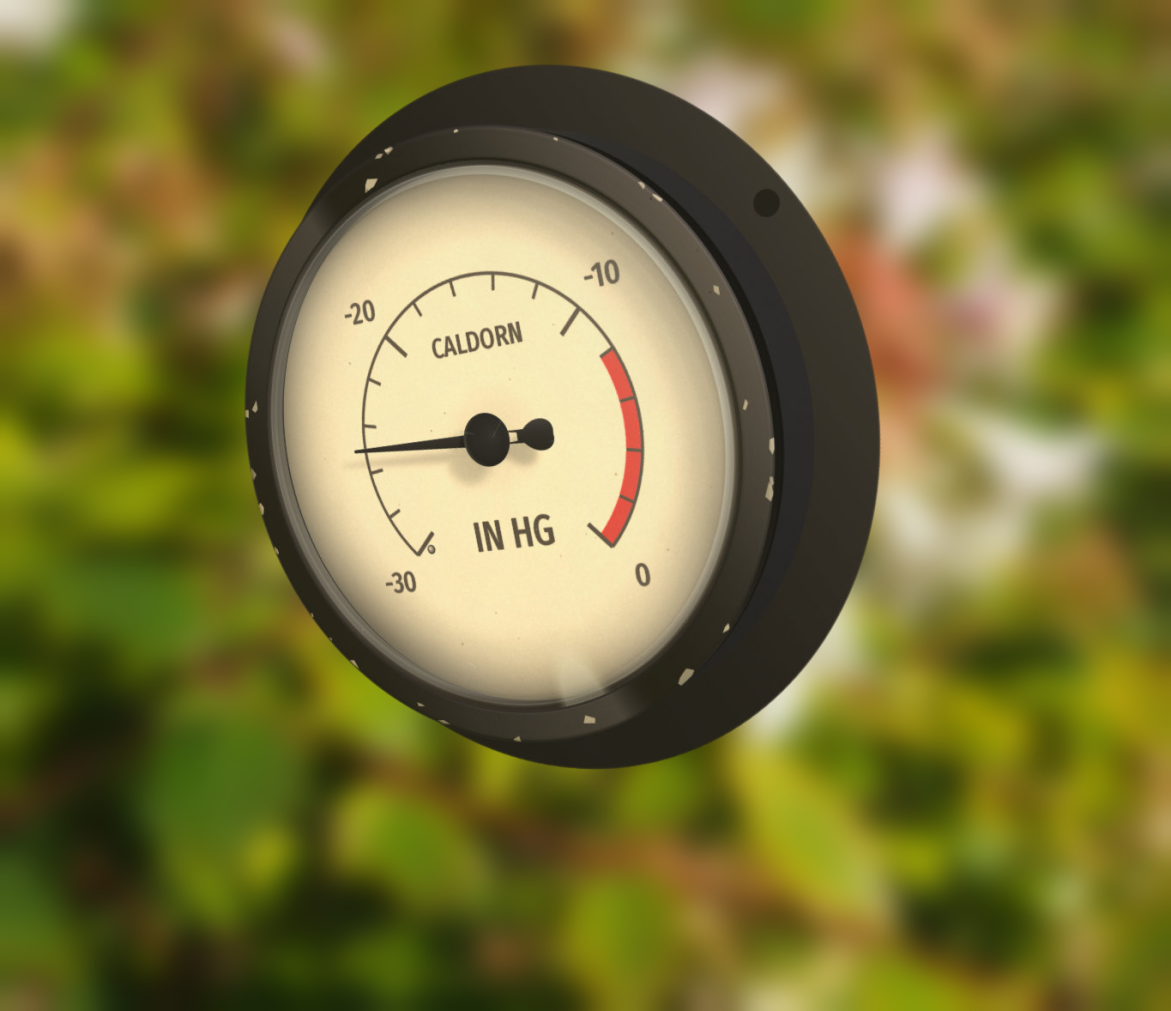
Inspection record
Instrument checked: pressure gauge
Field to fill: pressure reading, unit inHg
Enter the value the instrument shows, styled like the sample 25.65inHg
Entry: -25inHg
